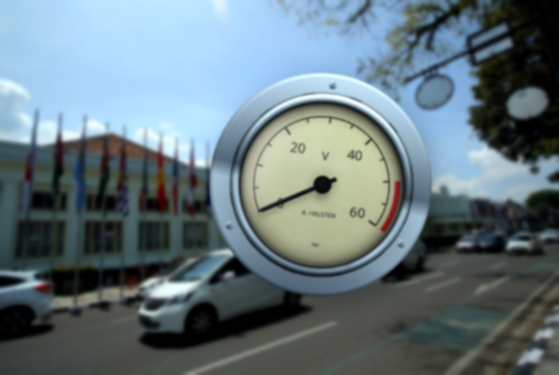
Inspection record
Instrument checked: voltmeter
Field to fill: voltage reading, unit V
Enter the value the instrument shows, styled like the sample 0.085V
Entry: 0V
